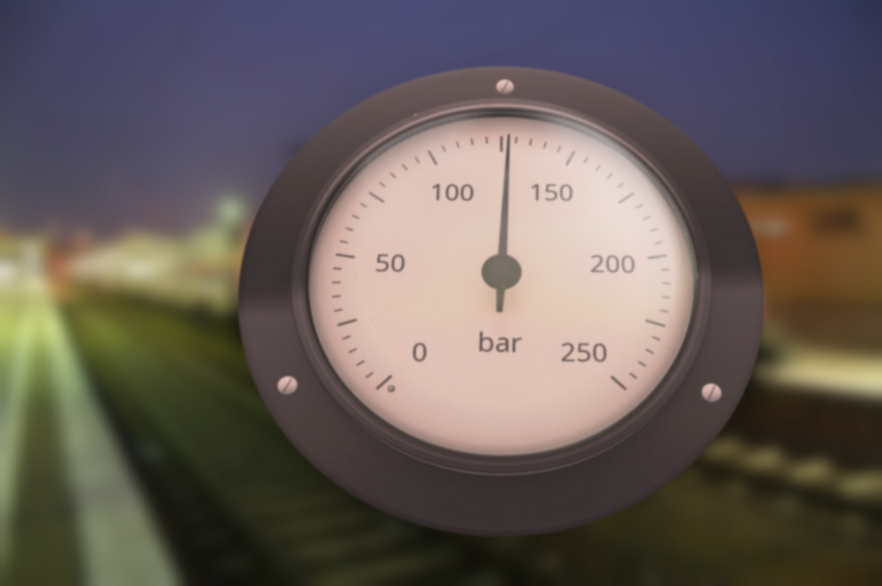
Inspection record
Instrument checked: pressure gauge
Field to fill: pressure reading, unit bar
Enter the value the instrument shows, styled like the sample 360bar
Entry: 127.5bar
